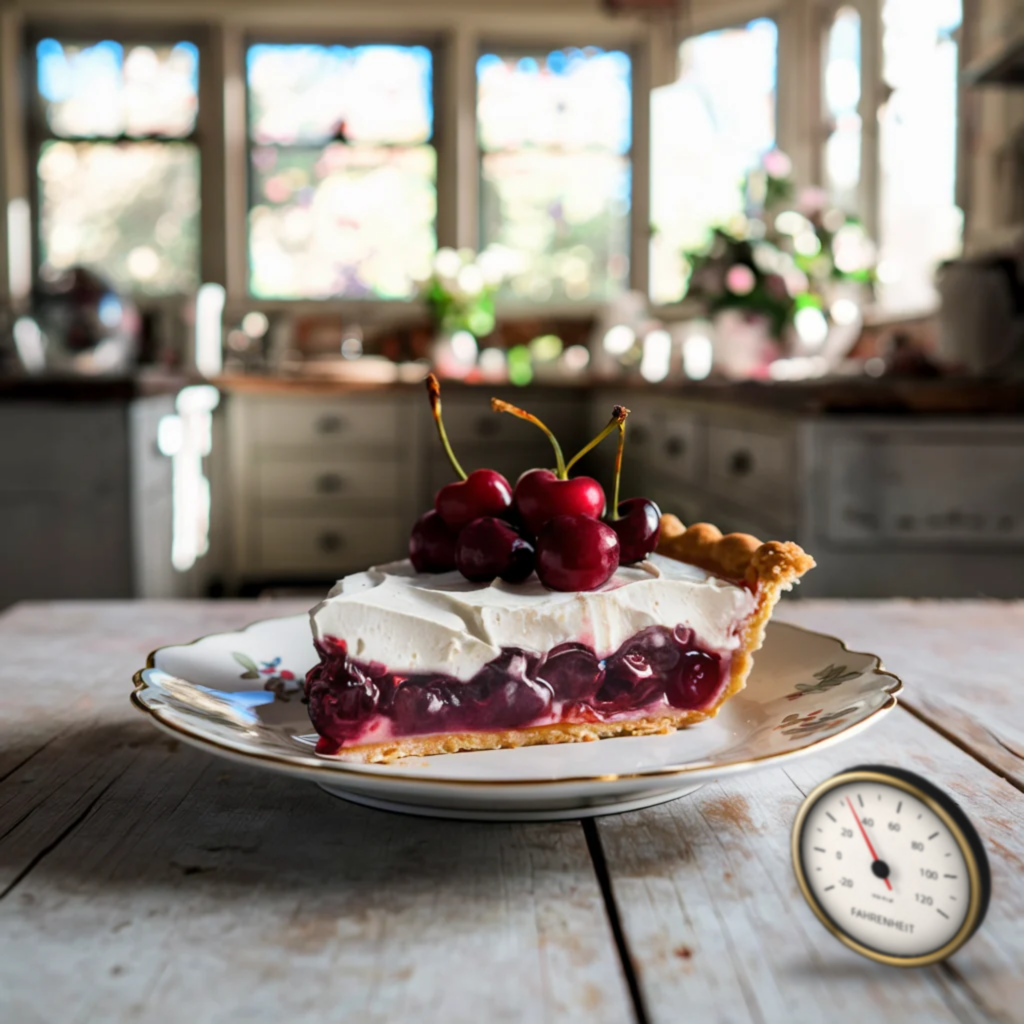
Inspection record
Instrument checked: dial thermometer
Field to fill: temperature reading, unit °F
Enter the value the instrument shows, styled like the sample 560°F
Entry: 35°F
